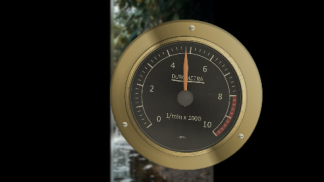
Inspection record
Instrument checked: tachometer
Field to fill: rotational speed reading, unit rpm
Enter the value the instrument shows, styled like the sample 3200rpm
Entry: 4800rpm
